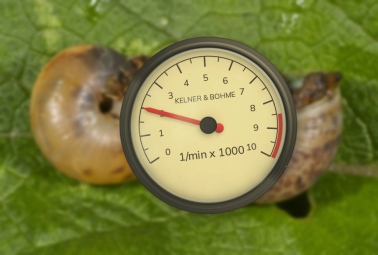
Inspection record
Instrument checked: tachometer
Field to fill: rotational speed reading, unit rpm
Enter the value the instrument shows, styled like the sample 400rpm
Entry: 2000rpm
